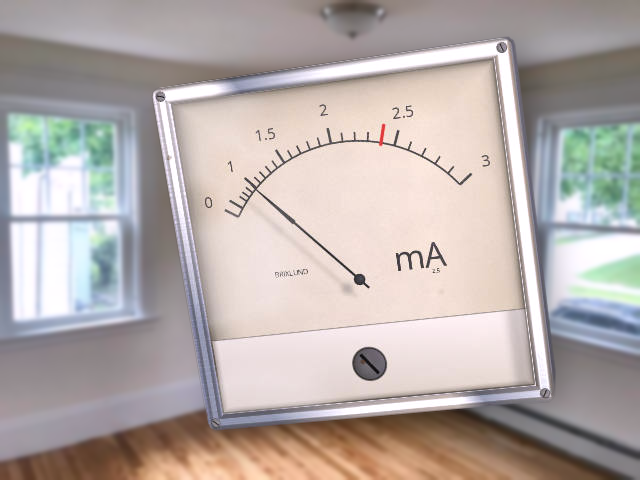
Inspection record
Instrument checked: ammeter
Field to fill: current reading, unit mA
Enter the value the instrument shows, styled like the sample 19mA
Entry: 1mA
